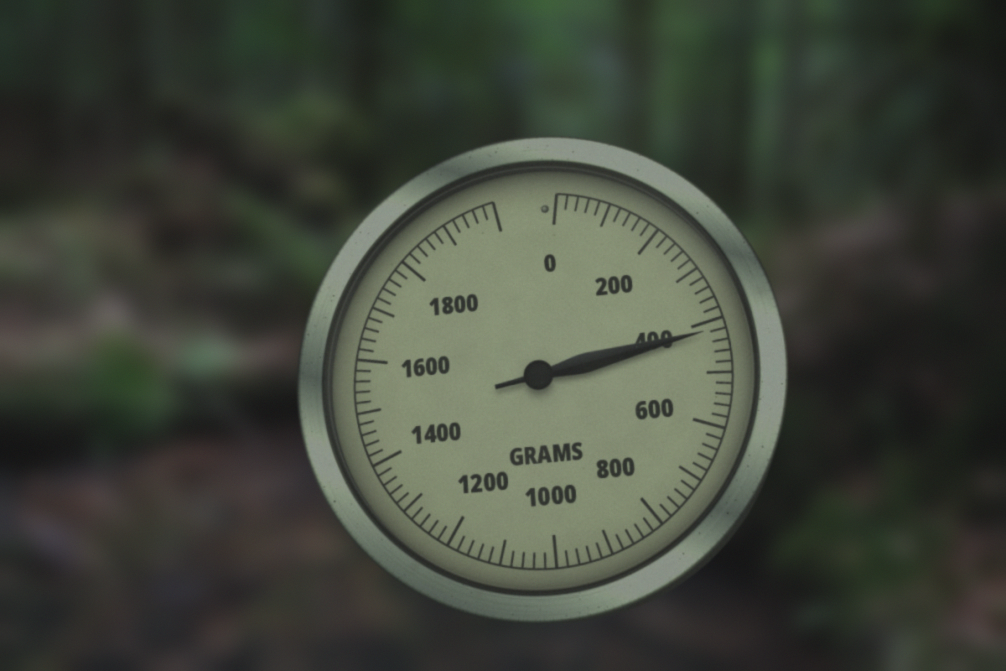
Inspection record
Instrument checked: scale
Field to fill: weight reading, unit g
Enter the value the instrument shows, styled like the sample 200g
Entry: 420g
